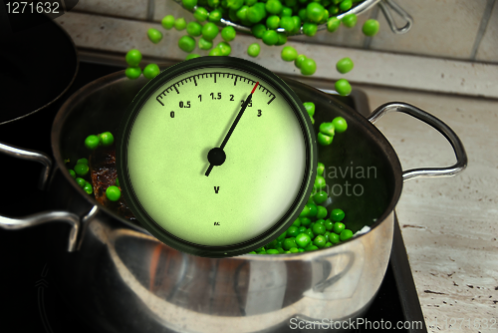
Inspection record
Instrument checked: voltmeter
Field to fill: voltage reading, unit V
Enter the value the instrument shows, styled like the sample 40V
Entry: 2.5V
